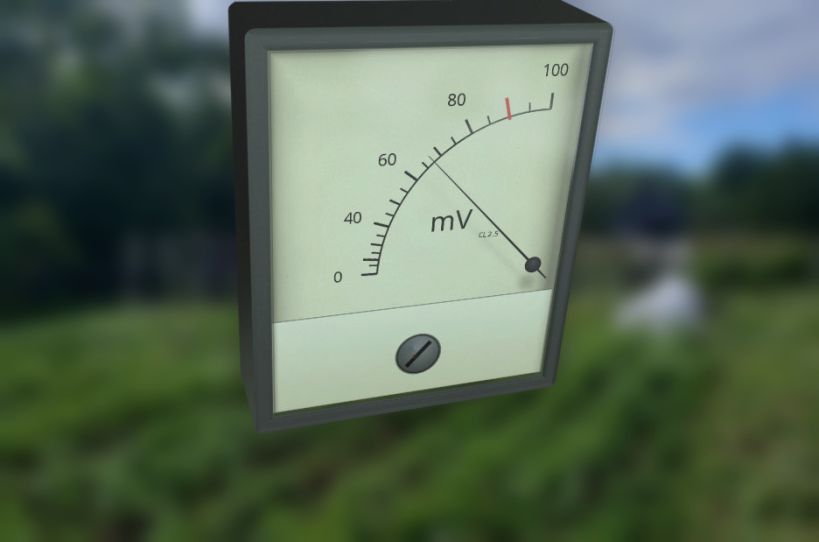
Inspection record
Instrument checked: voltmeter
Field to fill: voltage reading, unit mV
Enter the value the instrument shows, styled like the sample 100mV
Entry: 67.5mV
